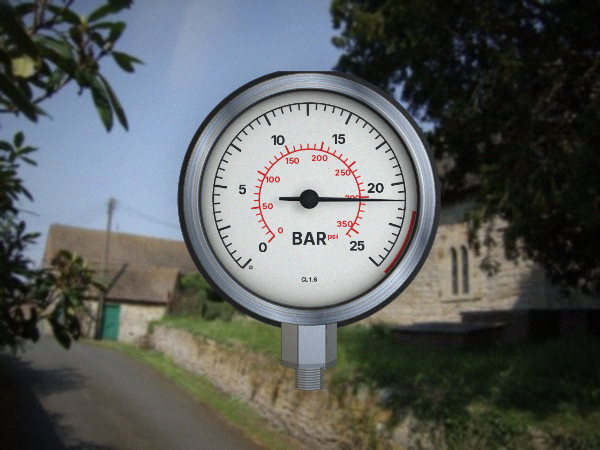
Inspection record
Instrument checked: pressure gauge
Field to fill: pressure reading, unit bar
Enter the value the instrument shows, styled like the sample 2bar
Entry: 21bar
